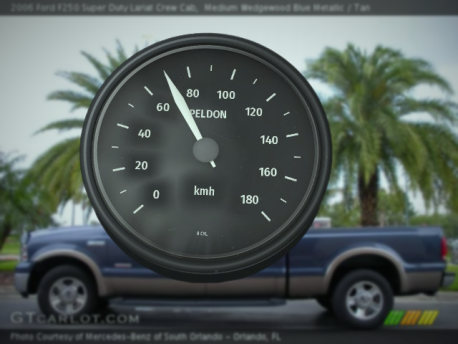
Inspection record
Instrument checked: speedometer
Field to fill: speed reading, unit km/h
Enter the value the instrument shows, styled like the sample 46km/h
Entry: 70km/h
